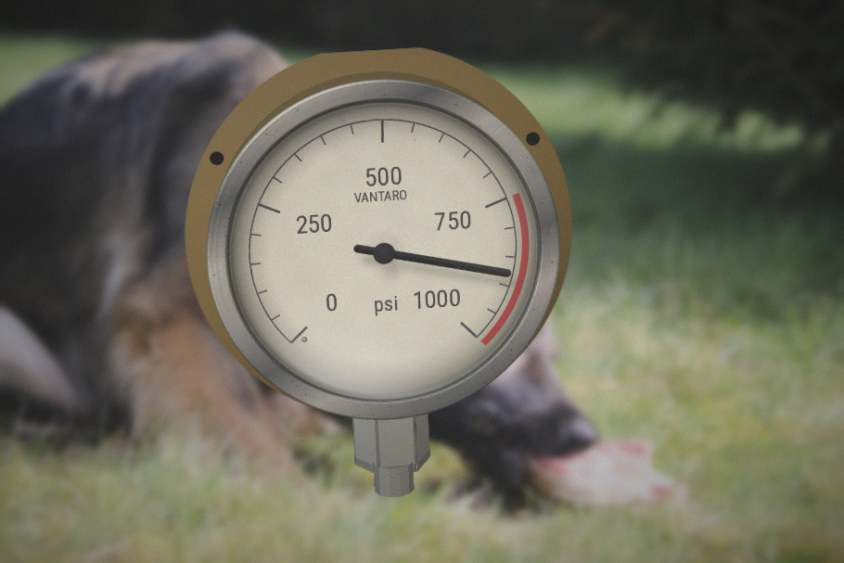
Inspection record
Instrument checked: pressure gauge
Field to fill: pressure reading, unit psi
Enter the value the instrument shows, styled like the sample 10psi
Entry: 875psi
